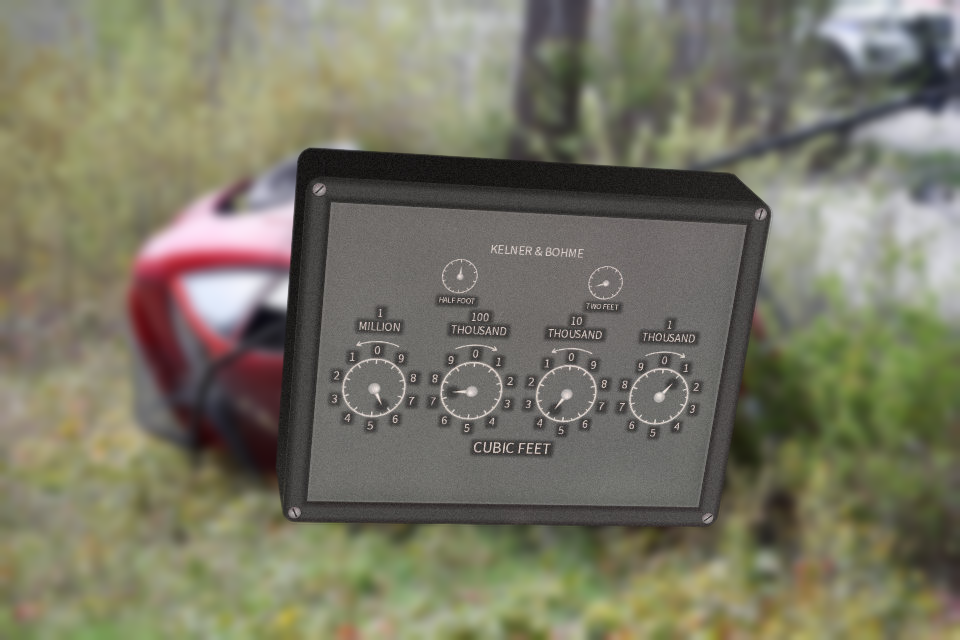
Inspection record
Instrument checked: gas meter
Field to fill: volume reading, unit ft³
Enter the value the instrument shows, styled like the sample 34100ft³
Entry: 574100ft³
